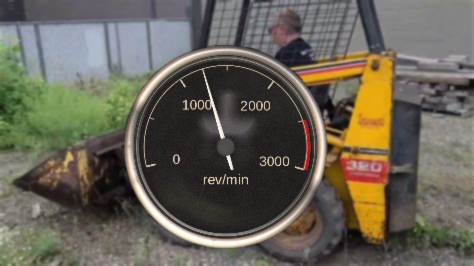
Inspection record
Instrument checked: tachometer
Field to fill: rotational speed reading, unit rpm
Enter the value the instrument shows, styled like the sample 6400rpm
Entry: 1250rpm
